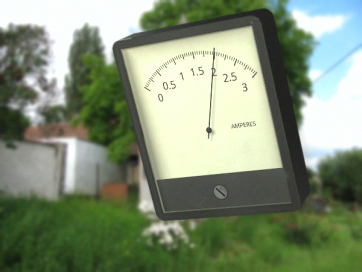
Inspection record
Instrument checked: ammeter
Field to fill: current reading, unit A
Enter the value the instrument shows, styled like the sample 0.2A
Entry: 2A
